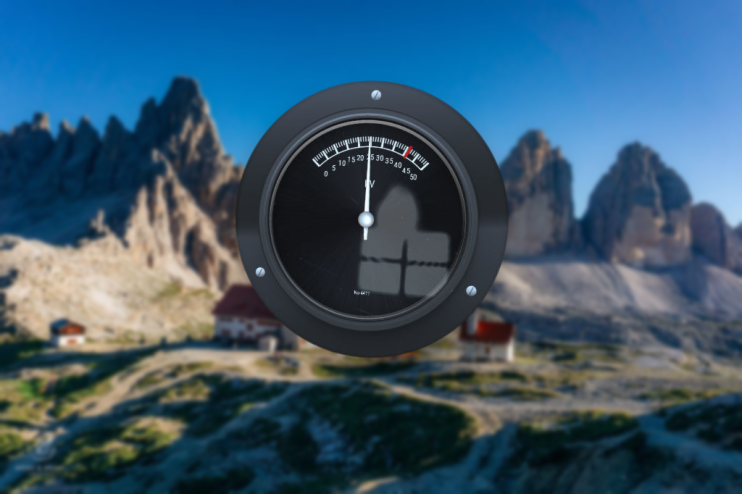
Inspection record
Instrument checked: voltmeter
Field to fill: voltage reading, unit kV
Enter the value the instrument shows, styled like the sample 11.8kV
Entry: 25kV
